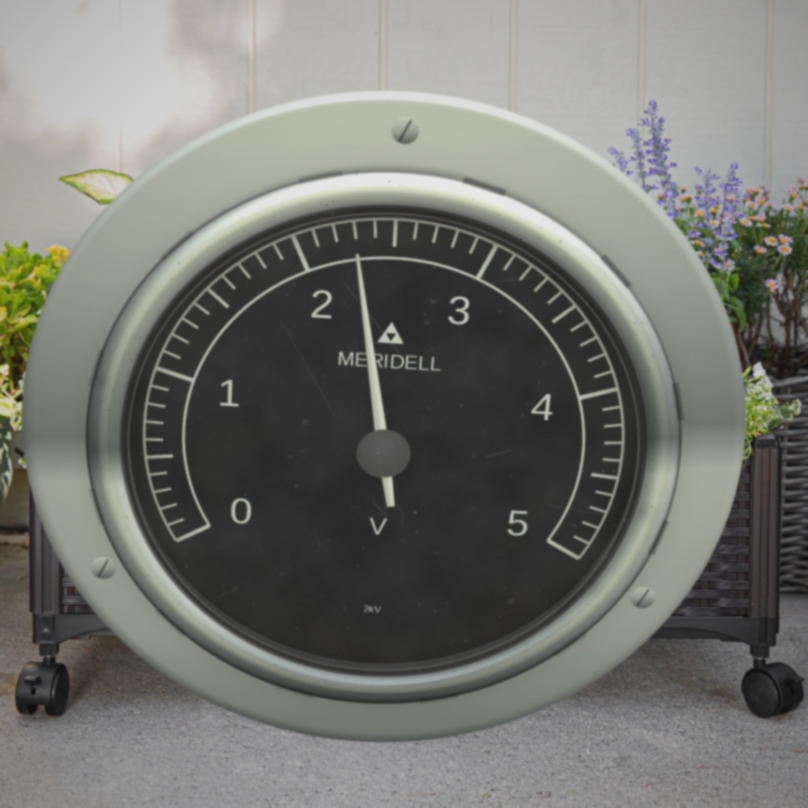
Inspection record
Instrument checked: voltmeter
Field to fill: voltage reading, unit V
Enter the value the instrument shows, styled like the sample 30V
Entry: 2.3V
